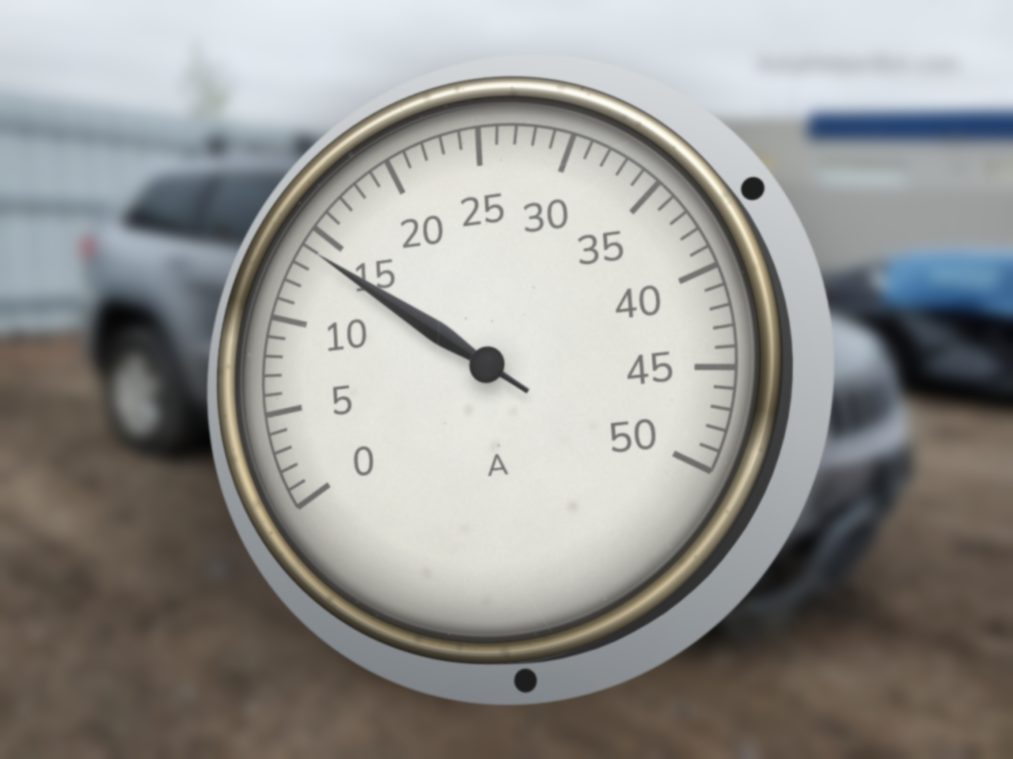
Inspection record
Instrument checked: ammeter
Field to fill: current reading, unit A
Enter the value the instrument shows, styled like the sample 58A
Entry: 14A
